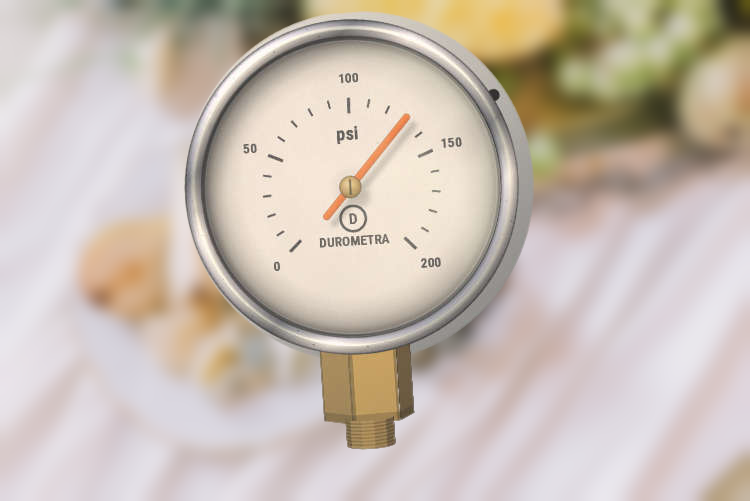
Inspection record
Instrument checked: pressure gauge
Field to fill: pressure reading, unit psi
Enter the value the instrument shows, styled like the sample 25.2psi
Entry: 130psi
